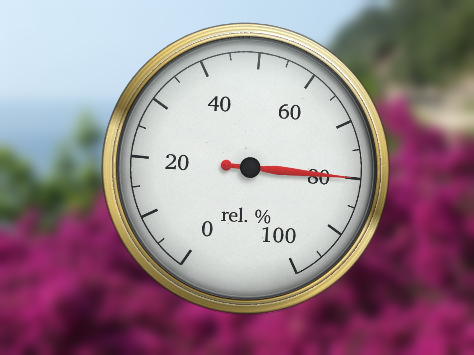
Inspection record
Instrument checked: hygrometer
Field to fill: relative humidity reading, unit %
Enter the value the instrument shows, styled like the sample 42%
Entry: 80%
